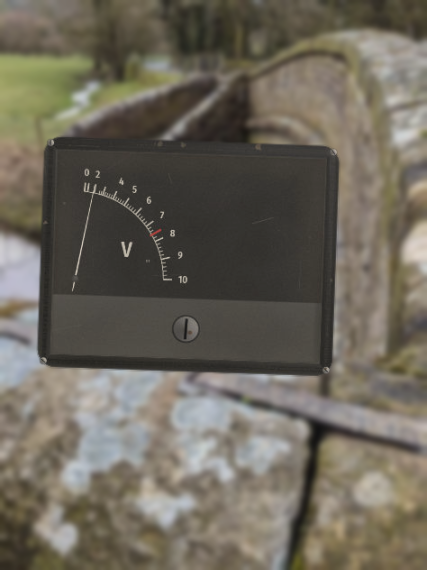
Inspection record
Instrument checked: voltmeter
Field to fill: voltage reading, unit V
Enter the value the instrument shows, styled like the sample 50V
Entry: 2V
